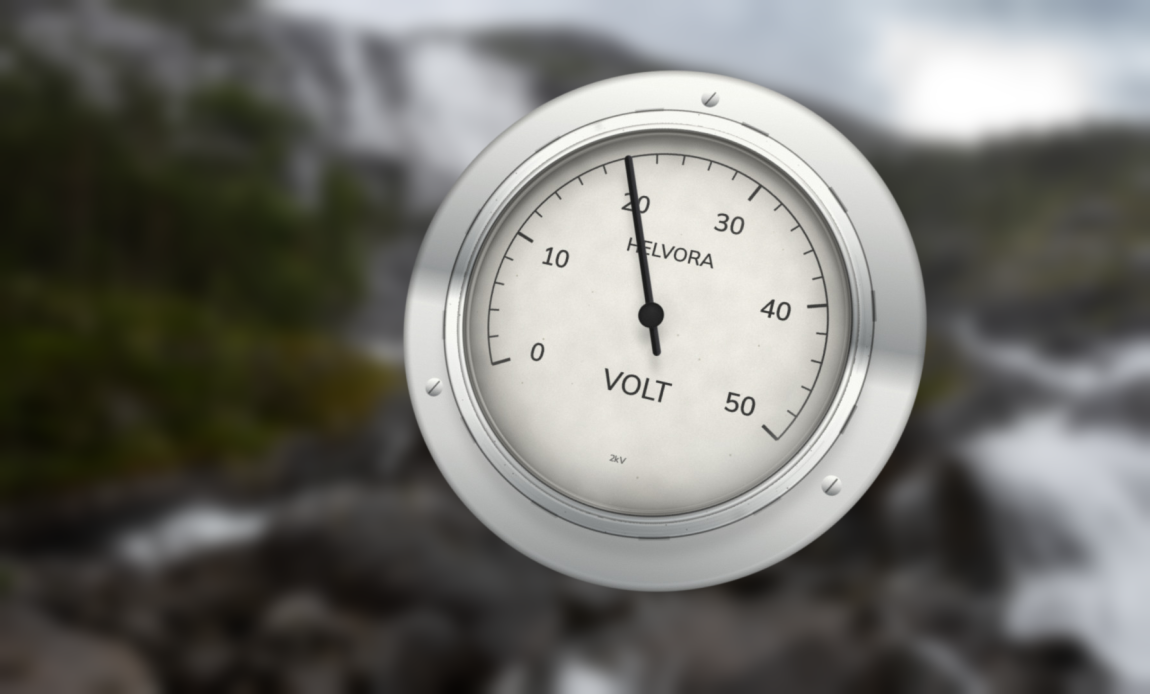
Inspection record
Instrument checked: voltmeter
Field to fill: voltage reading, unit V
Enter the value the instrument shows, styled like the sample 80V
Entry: 20V
